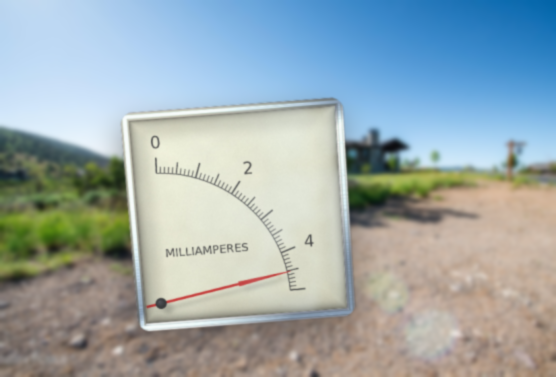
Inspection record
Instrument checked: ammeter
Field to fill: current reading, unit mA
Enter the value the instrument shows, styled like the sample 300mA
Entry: 4.5mA
